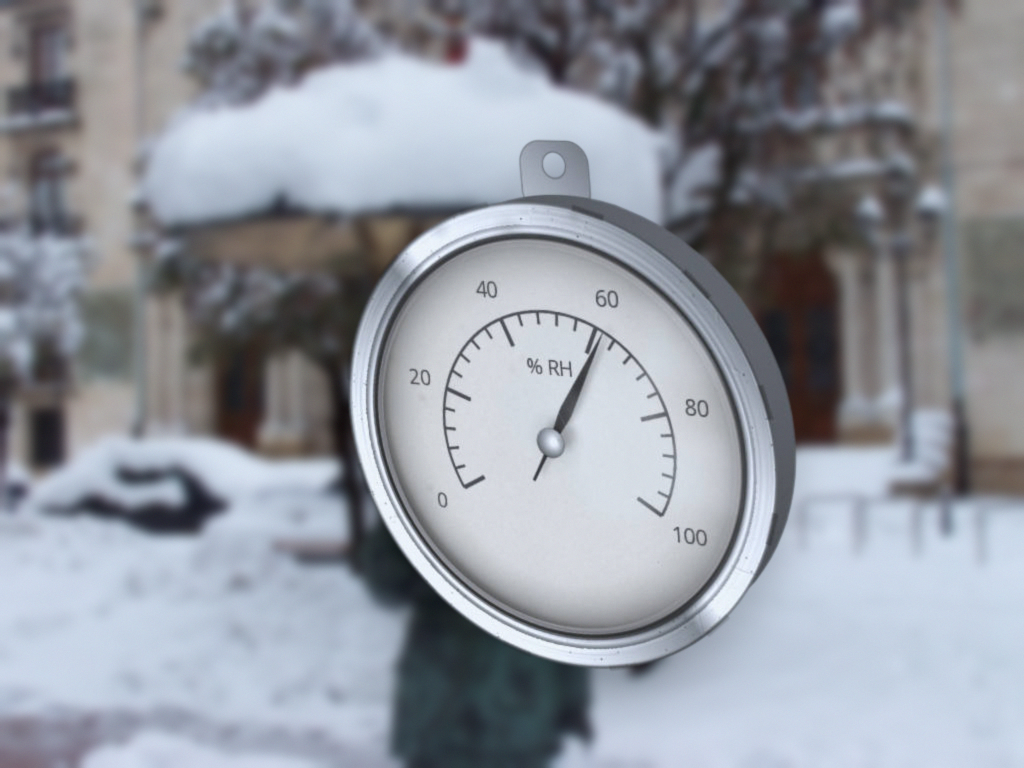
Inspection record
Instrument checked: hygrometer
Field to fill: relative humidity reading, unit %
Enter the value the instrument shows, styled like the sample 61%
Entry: 62%
